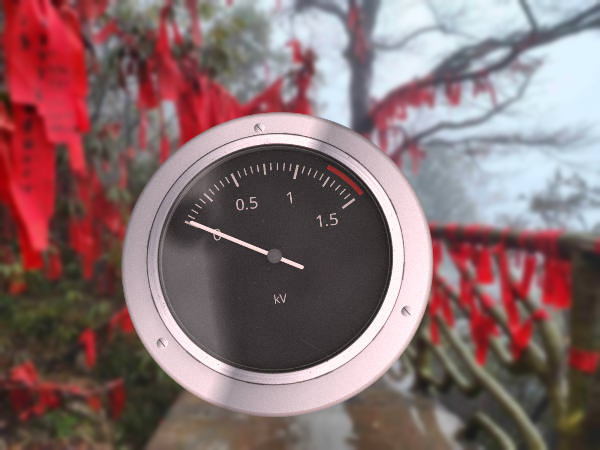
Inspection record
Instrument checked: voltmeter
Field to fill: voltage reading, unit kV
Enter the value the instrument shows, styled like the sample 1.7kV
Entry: 0kV
